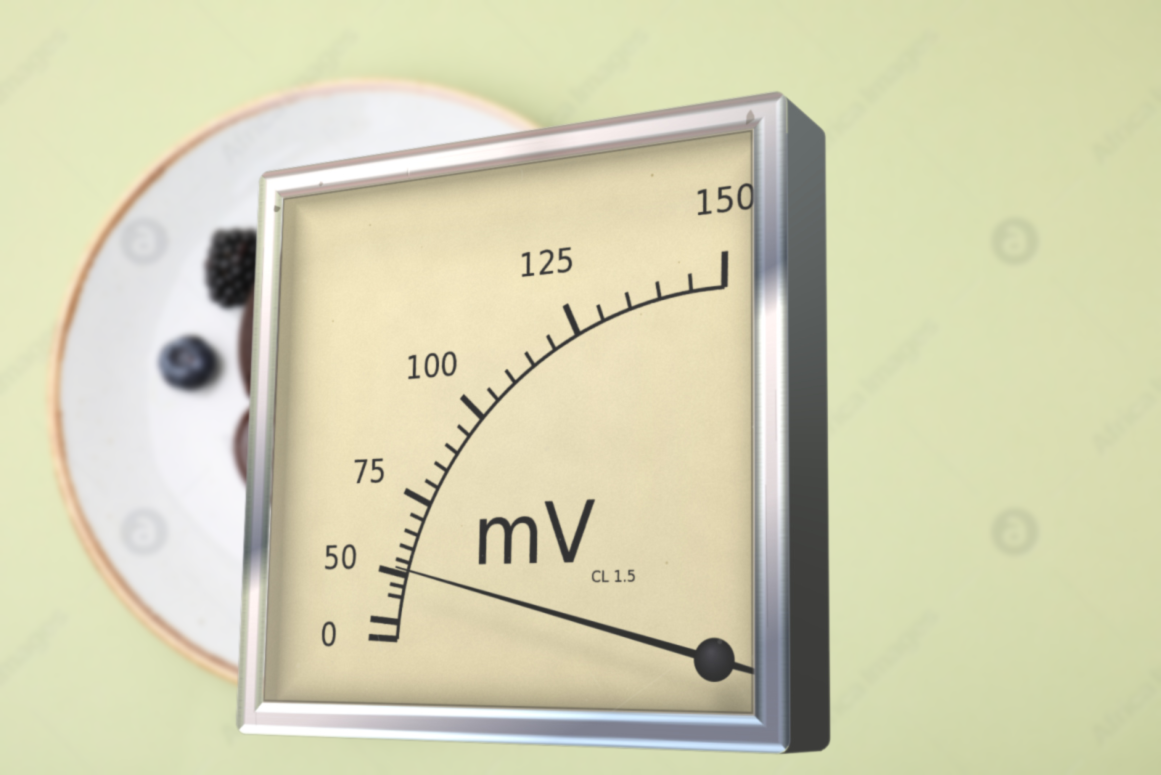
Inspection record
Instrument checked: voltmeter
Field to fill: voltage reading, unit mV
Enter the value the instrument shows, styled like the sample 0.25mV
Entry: 52.5mV
